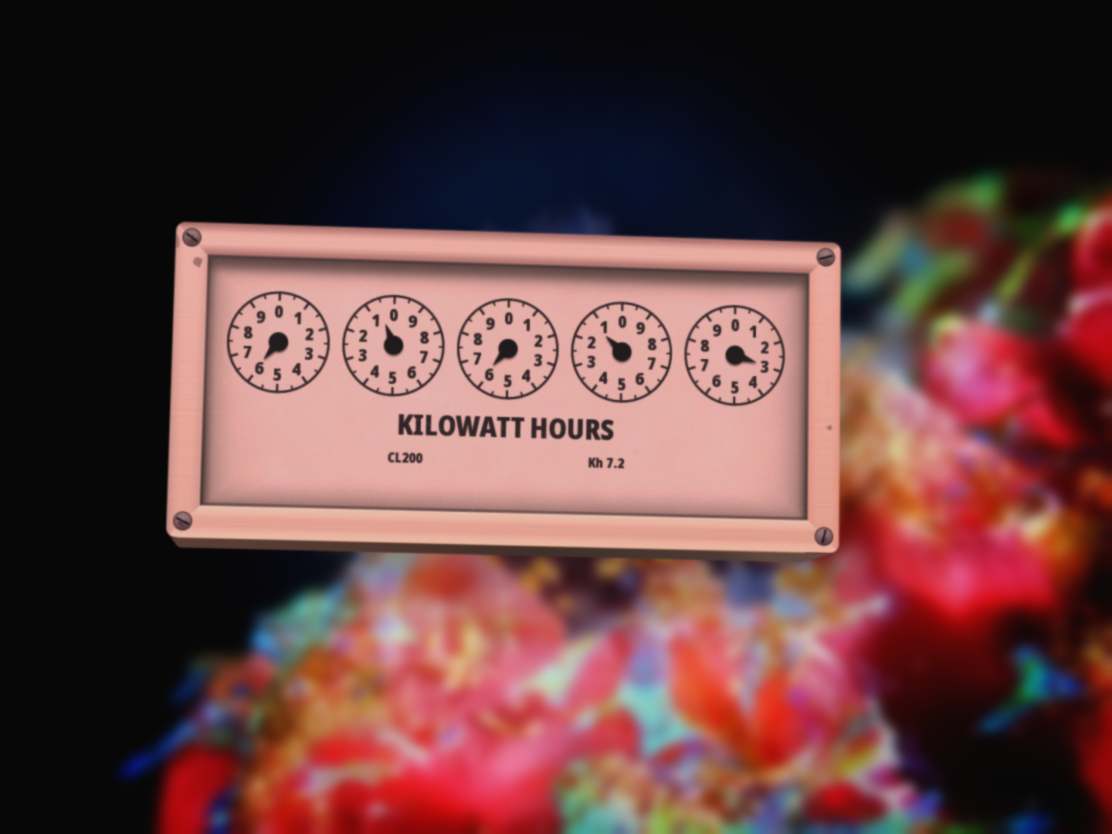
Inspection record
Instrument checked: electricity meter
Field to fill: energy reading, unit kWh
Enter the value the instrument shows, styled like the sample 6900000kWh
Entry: 60613kWh
